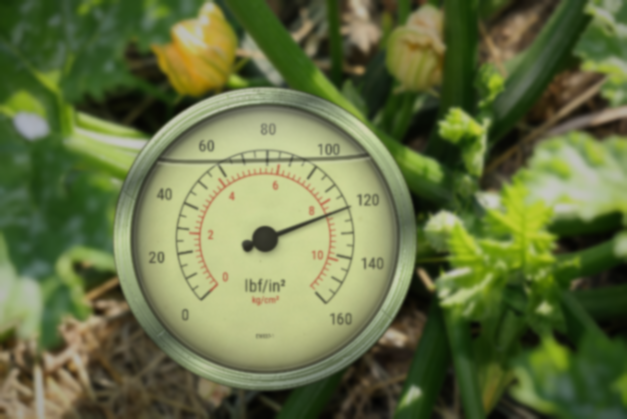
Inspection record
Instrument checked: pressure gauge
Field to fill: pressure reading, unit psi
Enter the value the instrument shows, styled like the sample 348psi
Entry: 120psi
